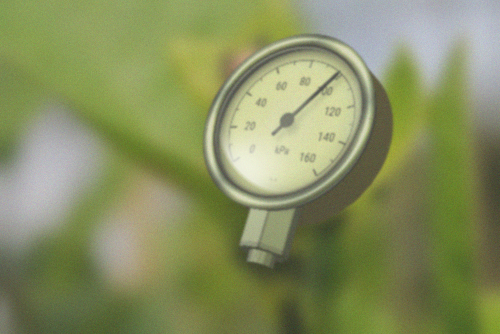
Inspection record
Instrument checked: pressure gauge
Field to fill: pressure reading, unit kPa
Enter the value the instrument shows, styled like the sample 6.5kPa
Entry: 100kPa
